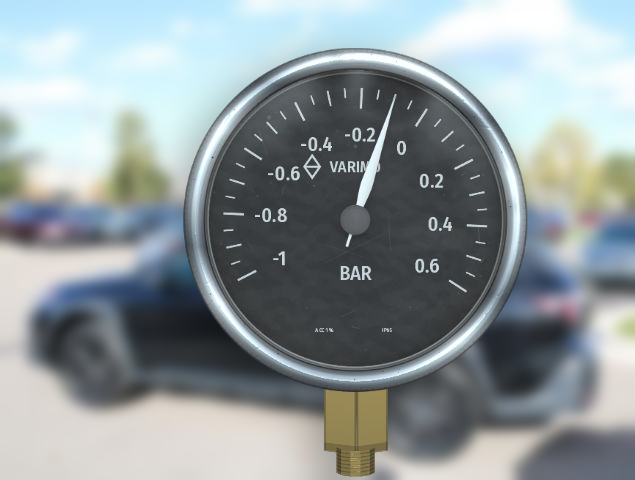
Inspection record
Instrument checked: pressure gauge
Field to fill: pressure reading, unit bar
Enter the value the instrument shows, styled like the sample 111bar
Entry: -0.1bar
